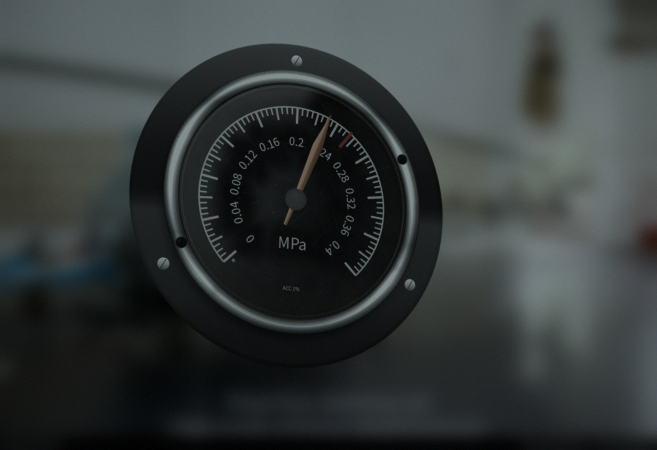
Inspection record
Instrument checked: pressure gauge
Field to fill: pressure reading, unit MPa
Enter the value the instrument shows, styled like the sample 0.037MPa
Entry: 0.23MPa
